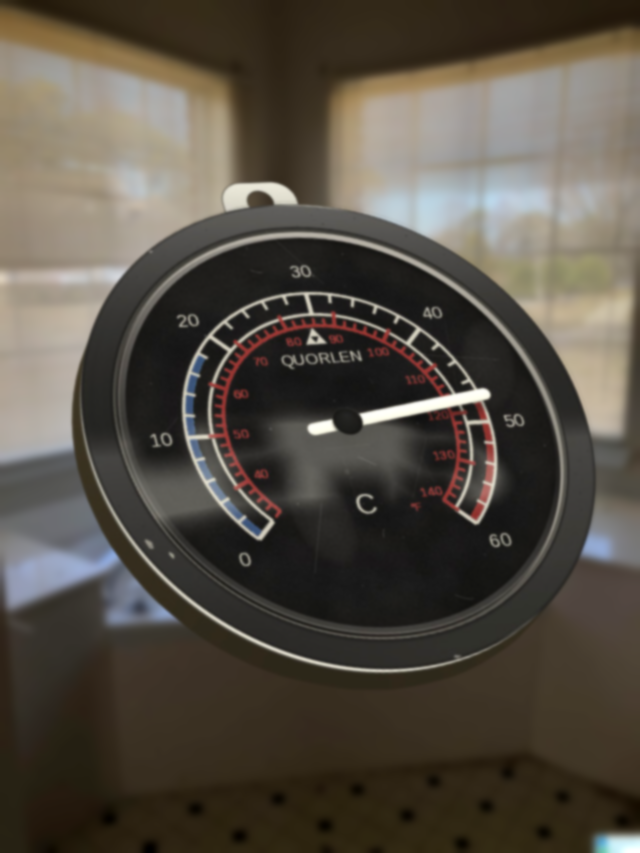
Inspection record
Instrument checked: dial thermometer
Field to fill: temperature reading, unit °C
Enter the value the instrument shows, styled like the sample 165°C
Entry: 48°C
